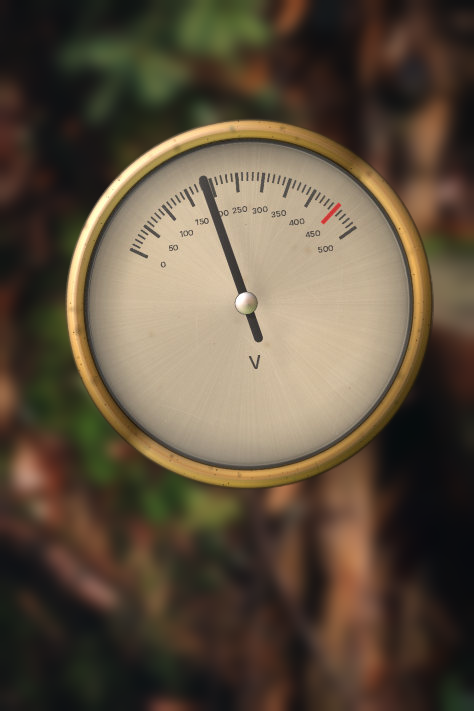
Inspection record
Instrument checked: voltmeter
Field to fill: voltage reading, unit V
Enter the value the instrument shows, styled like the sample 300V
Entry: 190V
